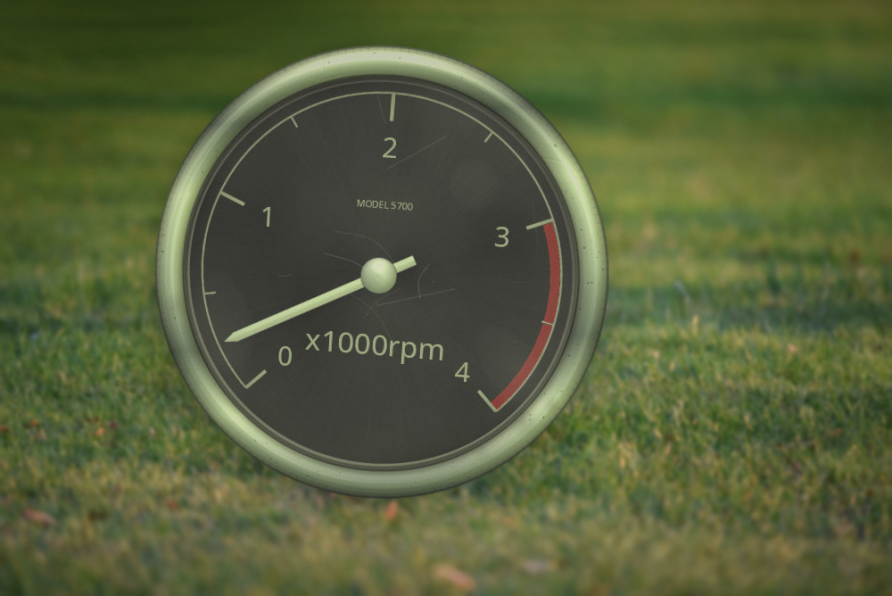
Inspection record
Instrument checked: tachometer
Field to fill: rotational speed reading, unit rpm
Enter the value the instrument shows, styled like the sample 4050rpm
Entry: 250rpm
